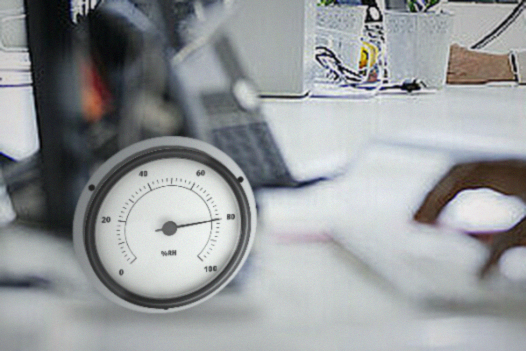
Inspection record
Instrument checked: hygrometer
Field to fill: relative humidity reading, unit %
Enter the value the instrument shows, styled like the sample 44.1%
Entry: 80%
